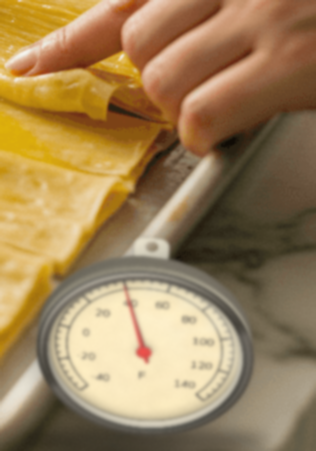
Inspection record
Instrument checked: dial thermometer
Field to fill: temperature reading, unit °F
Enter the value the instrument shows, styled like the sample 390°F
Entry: 40°F
